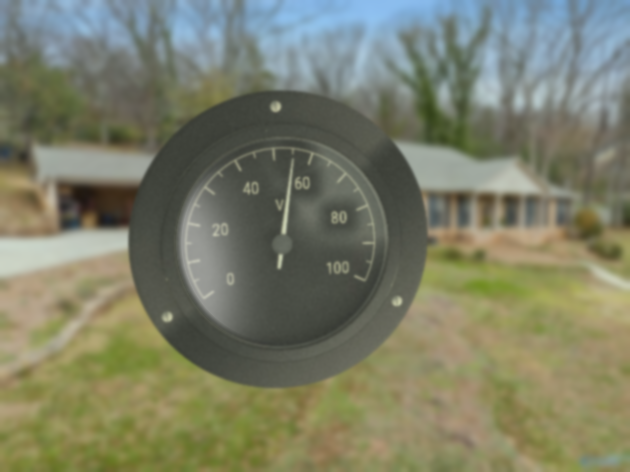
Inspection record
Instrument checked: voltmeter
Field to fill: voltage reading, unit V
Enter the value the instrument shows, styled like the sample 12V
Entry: 55V
